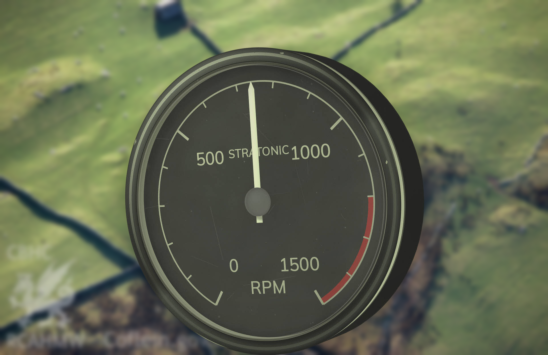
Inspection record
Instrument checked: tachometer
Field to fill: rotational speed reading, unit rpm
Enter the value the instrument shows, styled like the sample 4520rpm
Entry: 750rpm
